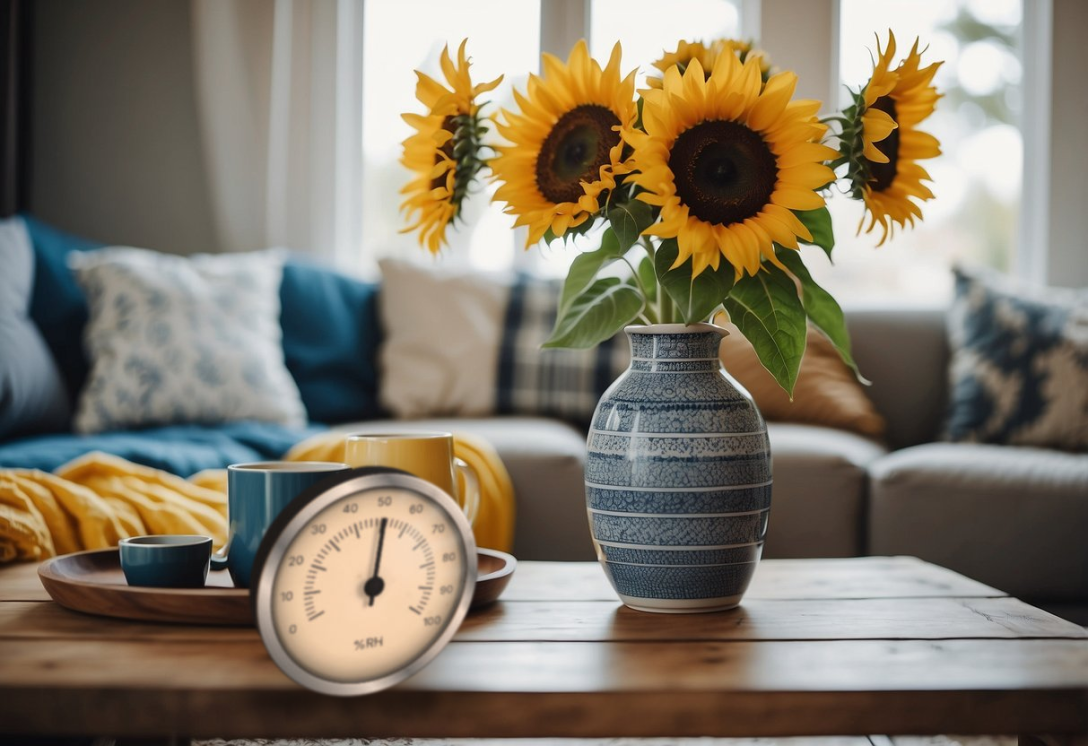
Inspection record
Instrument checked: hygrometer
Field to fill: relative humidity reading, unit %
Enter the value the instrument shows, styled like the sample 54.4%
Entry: 50%
